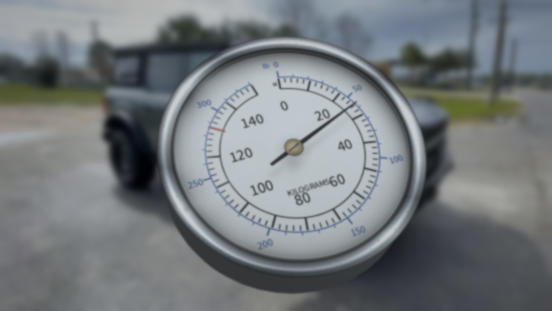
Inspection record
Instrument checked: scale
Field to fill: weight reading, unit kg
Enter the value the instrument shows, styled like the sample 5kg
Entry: 26kg
